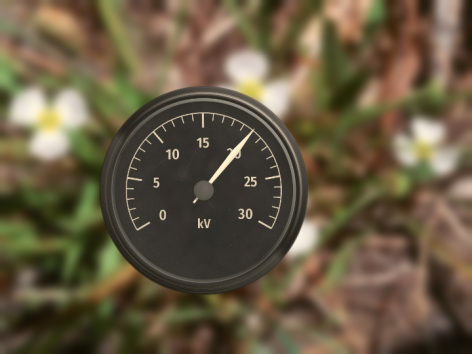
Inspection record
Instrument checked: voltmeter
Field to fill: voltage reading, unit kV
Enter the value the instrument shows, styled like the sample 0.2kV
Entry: 20kV
